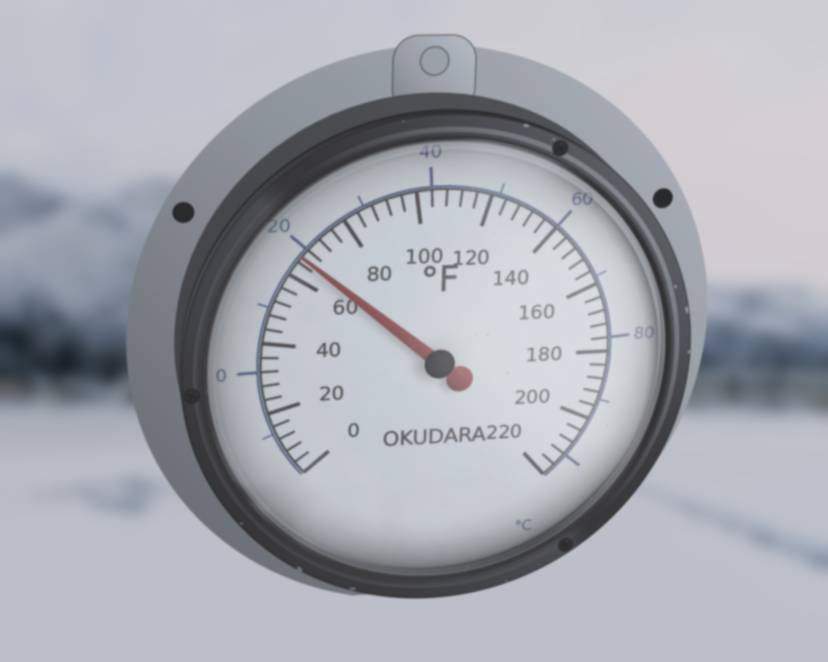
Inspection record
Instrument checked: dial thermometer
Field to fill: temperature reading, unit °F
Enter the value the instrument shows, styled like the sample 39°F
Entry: 66°F
